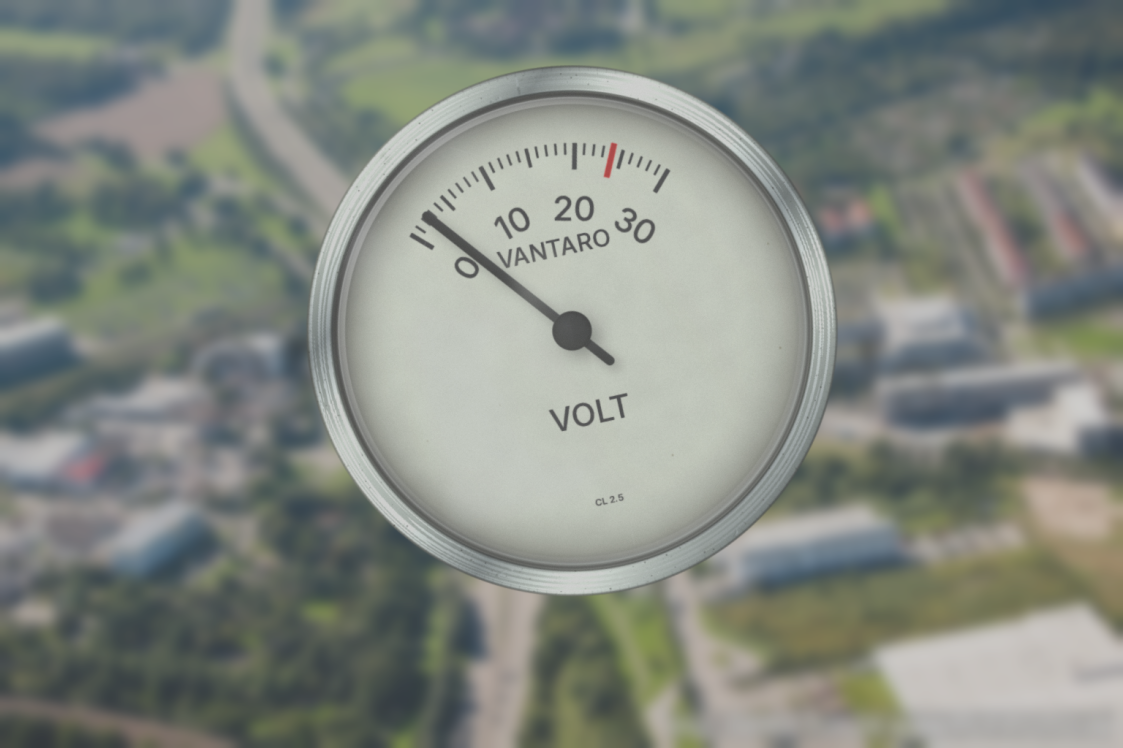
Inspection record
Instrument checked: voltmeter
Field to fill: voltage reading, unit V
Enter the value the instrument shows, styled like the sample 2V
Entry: 2.5V
